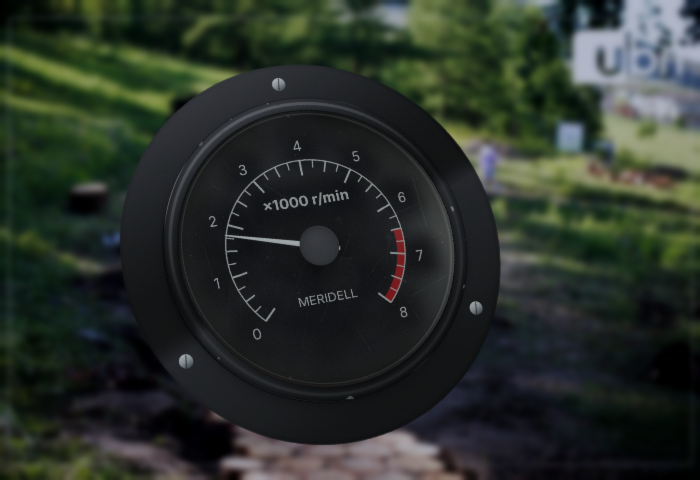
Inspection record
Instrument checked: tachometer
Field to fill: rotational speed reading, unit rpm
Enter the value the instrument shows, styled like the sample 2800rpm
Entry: 1750rpm
